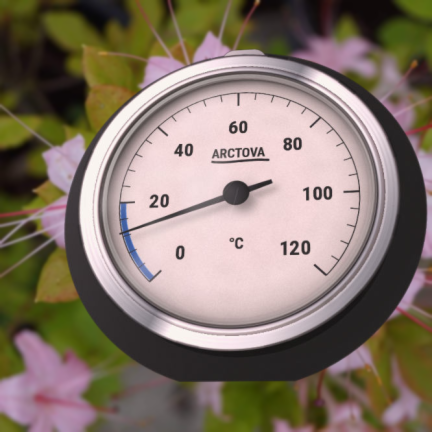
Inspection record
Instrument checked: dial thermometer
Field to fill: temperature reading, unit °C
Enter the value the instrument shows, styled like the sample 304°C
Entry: 12°C
